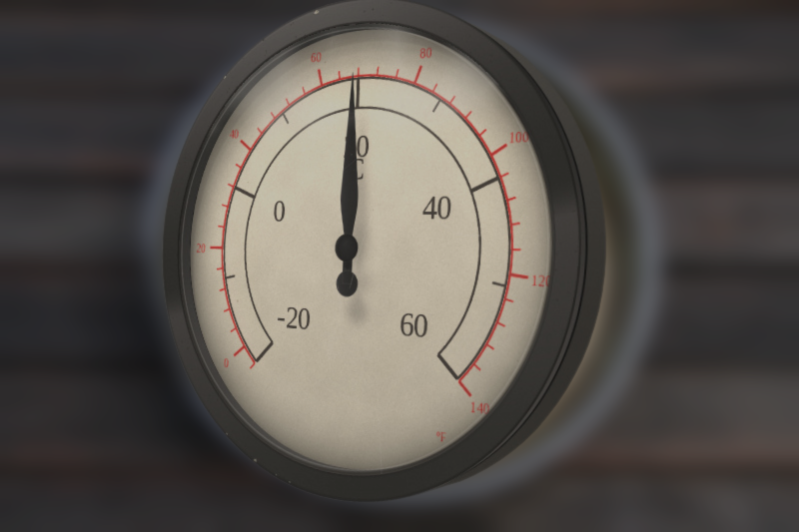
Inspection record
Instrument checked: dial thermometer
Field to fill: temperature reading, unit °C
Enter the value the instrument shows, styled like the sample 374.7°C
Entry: 20°C
